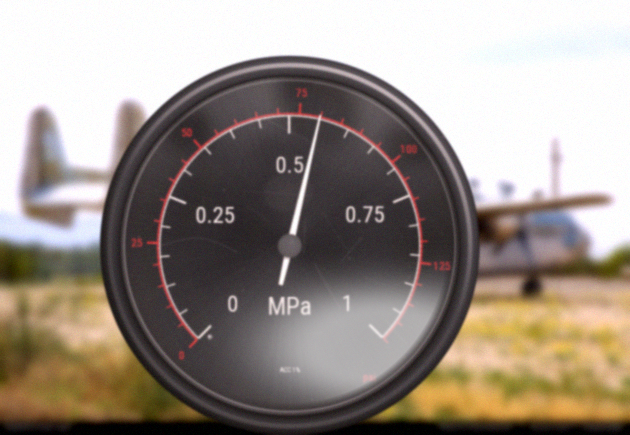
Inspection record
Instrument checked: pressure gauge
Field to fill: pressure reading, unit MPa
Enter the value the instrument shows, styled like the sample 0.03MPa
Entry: 0.55MPa
